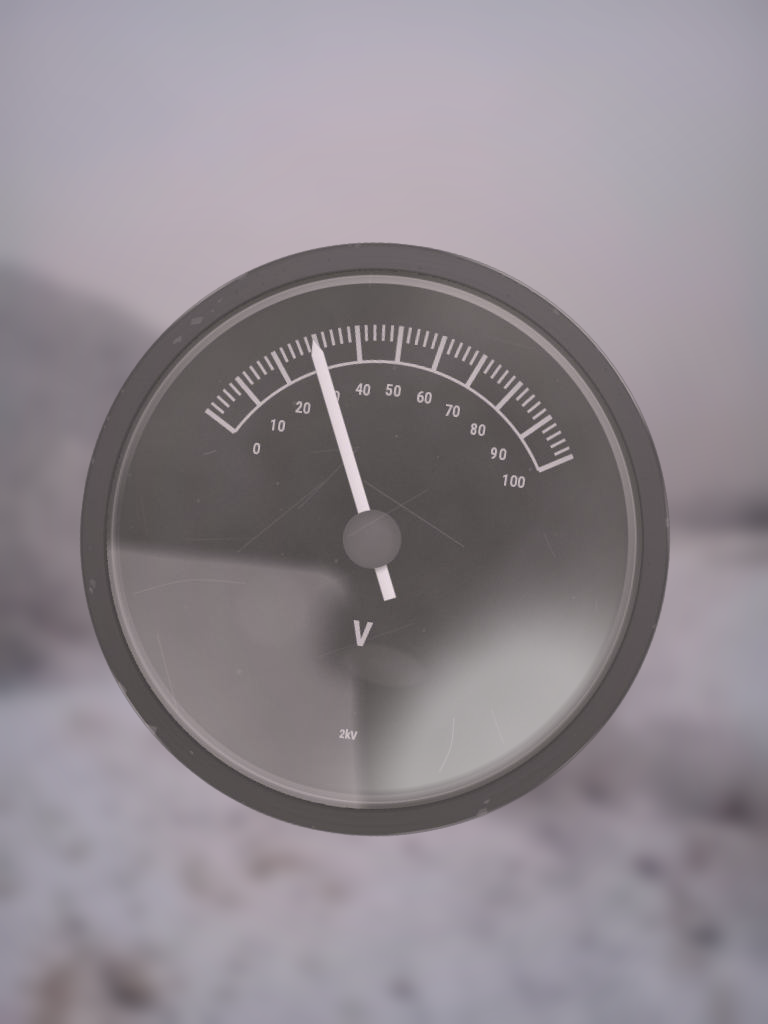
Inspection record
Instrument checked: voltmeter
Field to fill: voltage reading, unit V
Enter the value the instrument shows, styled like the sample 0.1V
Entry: 30V
